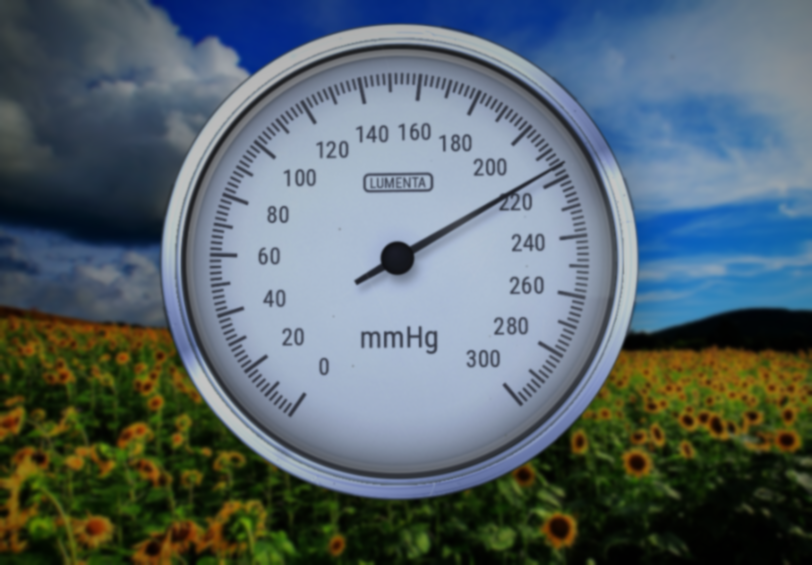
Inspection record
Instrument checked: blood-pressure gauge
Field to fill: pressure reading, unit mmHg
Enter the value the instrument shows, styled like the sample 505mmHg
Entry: 216mmHg
